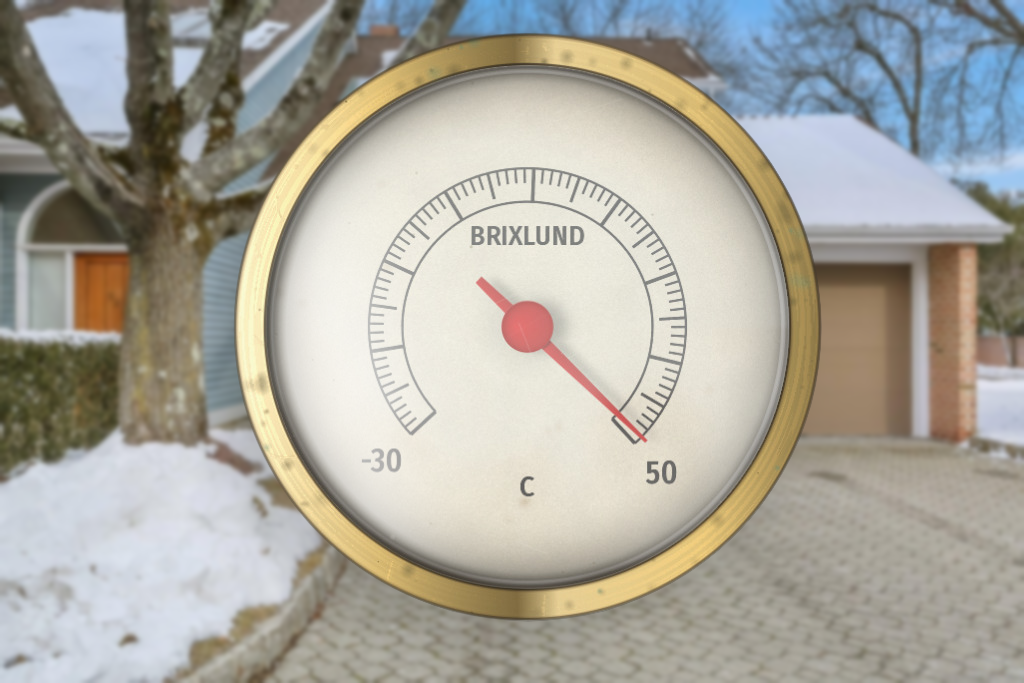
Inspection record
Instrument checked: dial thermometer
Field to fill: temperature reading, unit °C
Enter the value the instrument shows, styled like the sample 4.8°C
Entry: 49°C
